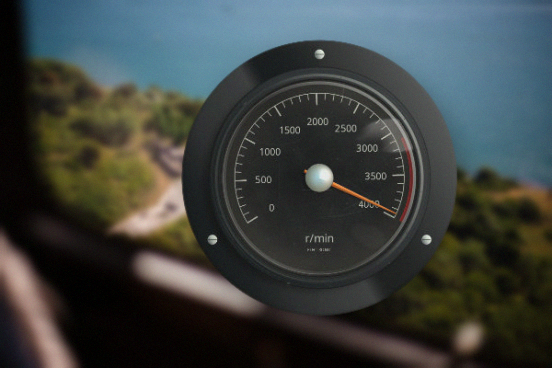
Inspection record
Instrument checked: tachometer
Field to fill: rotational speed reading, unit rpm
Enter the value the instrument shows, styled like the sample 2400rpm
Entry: 3950rpm
